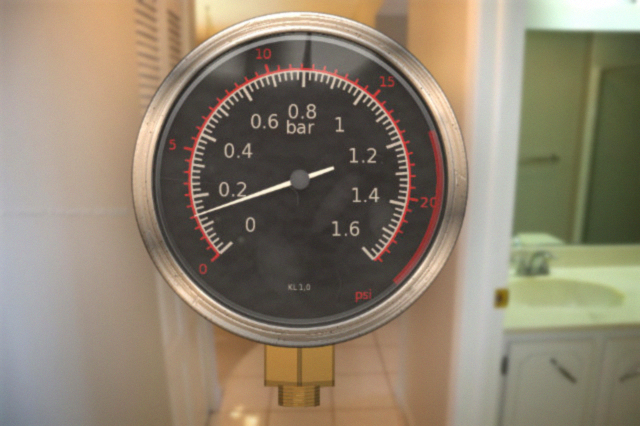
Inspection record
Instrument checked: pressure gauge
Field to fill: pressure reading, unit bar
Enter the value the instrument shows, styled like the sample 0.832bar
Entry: 0.14bar
